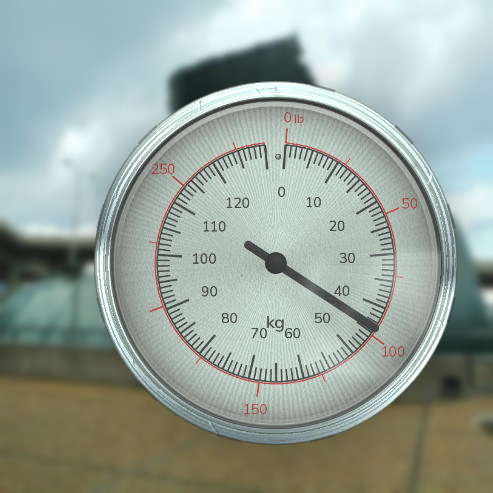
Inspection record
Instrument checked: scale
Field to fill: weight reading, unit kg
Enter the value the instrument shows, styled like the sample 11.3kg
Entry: 44kg
